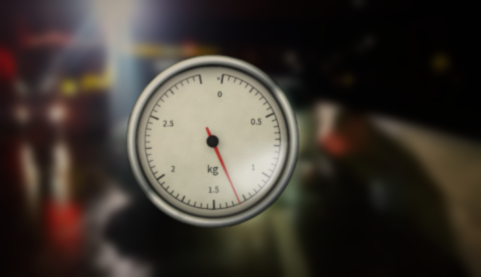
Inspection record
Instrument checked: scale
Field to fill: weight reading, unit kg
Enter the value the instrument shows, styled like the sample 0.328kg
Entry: 1.3kg
